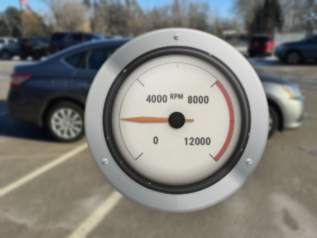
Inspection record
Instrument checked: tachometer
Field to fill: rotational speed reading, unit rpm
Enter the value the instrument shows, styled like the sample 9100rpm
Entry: 2000rpm
